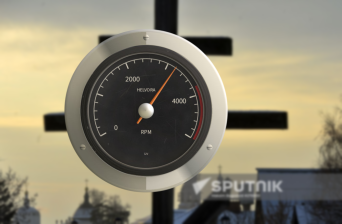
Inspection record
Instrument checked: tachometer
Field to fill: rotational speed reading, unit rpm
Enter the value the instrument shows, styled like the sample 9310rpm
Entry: 3200rpm
